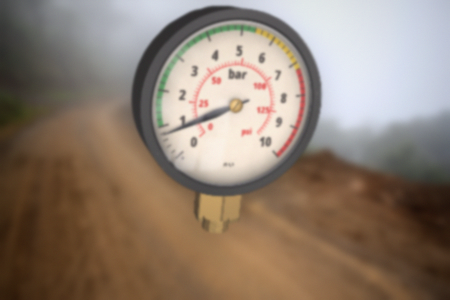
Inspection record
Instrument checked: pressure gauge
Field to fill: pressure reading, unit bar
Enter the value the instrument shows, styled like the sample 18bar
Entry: 0.8bar
